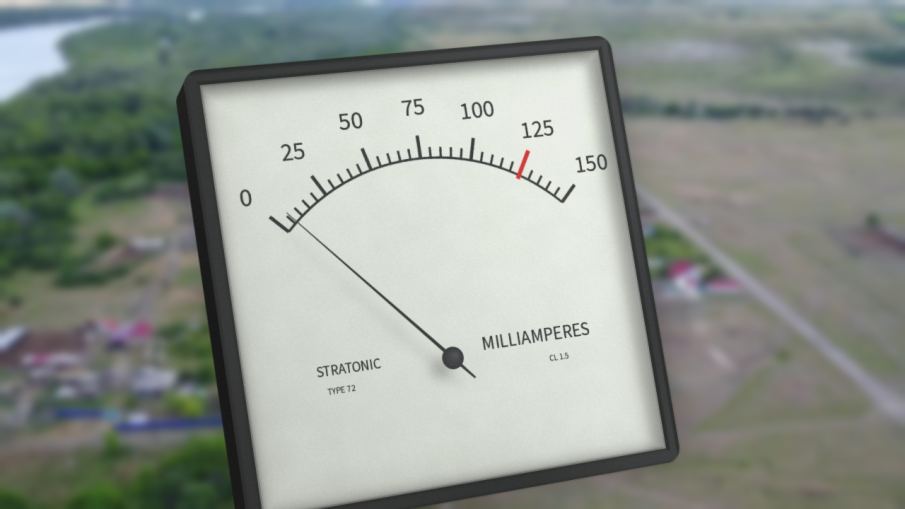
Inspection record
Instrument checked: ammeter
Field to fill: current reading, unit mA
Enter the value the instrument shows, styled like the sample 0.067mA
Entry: 5mA
